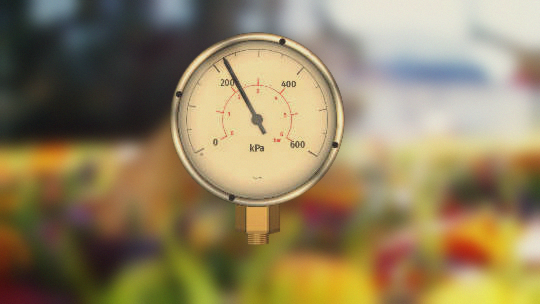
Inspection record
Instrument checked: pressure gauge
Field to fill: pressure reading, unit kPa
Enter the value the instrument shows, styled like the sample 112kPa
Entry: 225kPa
